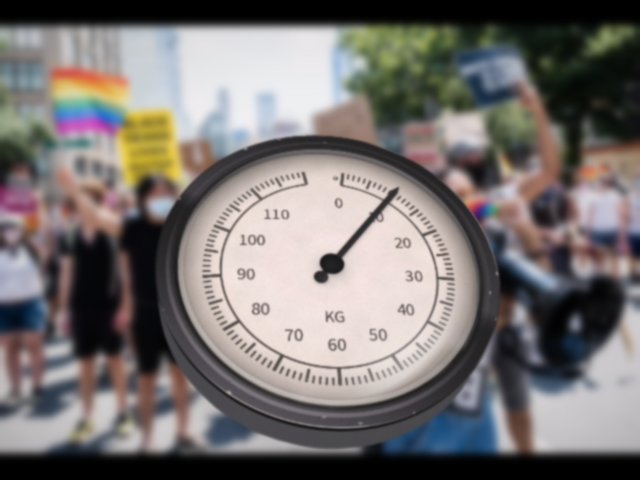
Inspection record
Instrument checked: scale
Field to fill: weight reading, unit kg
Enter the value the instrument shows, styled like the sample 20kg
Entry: 10kg
